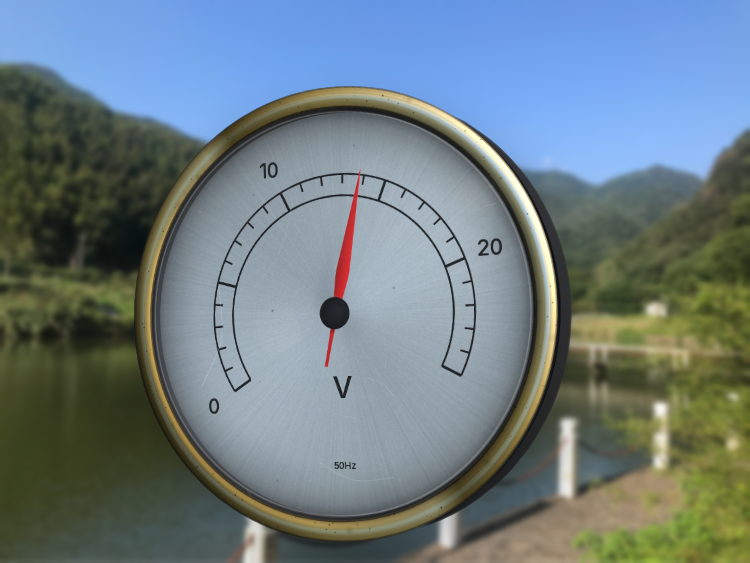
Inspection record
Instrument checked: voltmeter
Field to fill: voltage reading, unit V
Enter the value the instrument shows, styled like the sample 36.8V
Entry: 14V
